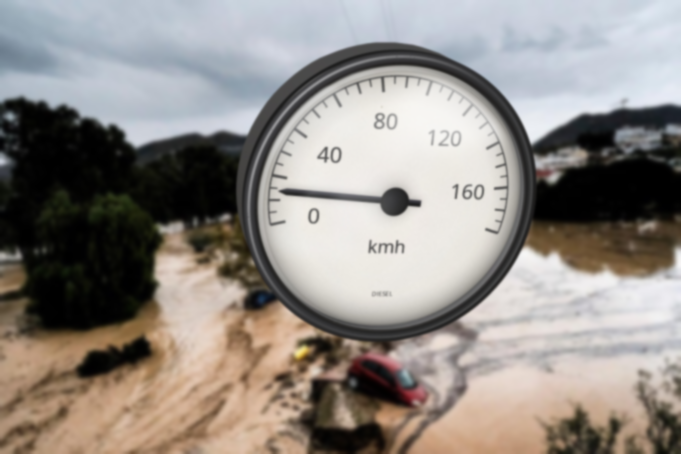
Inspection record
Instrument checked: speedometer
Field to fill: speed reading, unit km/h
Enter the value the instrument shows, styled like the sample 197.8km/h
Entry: 15km/h
